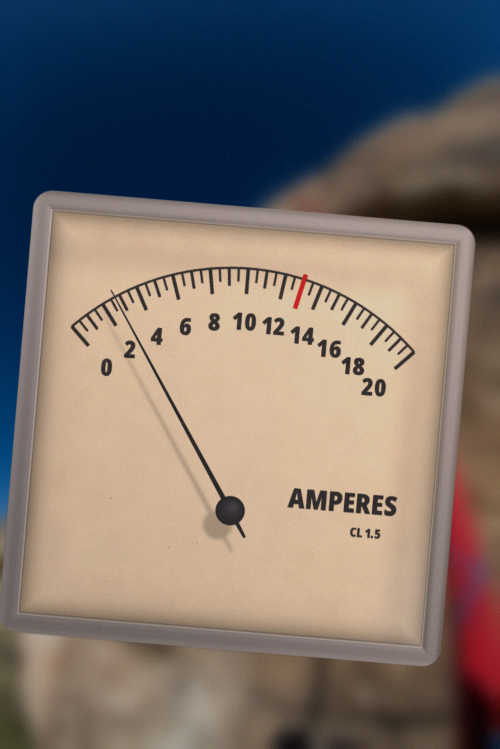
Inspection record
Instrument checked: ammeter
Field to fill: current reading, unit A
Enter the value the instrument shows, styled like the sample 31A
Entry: 2.75A
